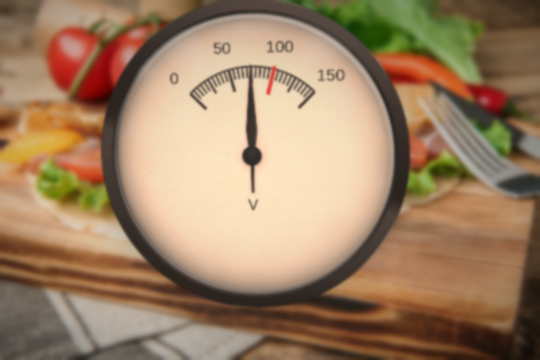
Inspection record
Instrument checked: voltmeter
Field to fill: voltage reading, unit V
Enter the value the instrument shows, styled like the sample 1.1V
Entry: 75V
